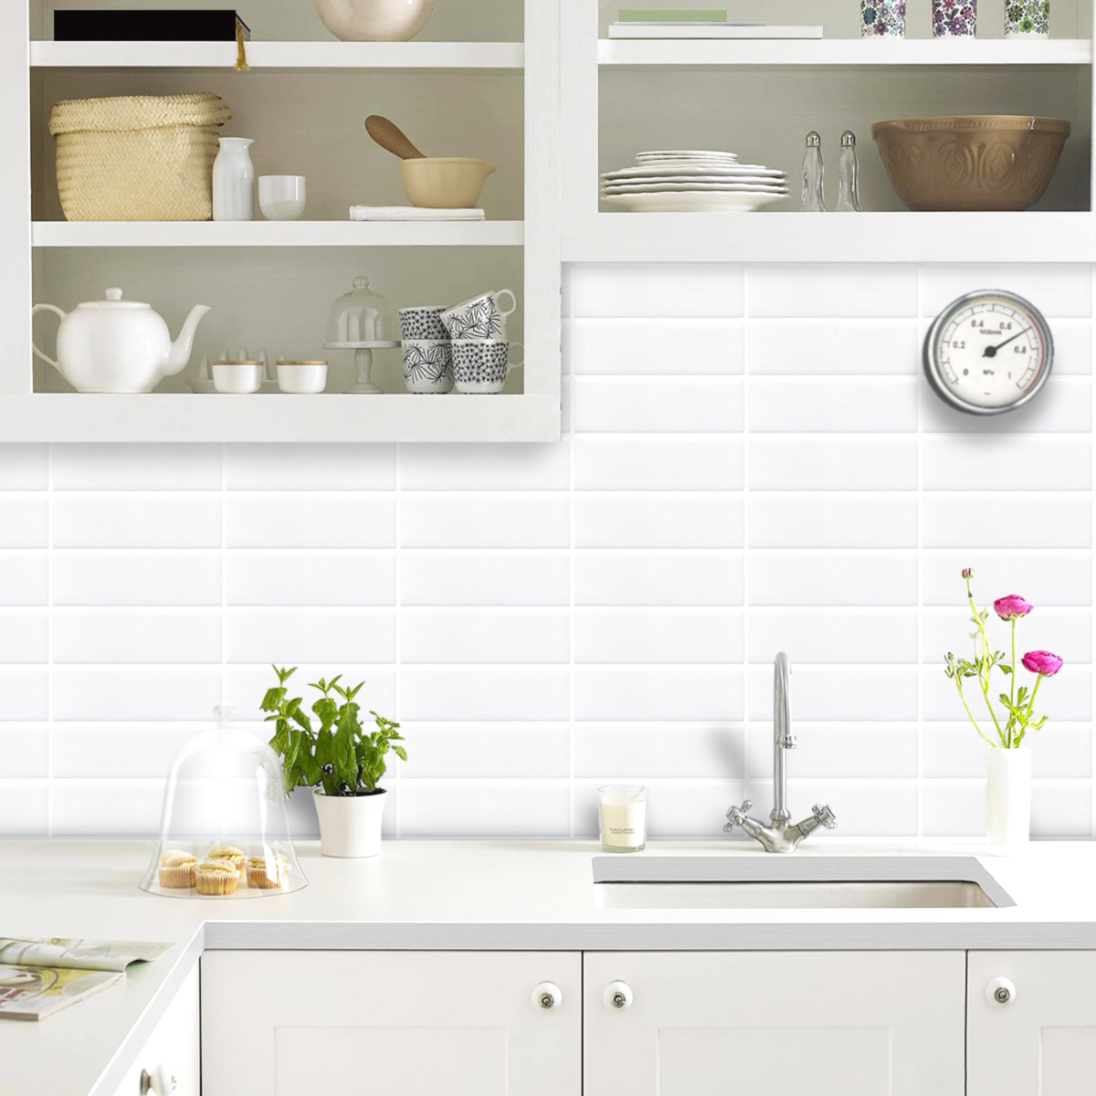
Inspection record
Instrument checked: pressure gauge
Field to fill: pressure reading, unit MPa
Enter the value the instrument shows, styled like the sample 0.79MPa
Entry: 0.7MPa
